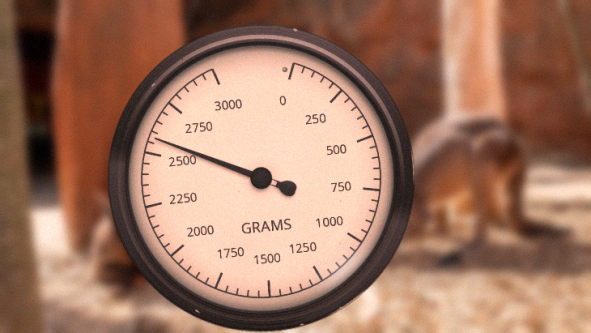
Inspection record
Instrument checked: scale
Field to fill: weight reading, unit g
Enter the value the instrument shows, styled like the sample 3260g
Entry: 2575g
